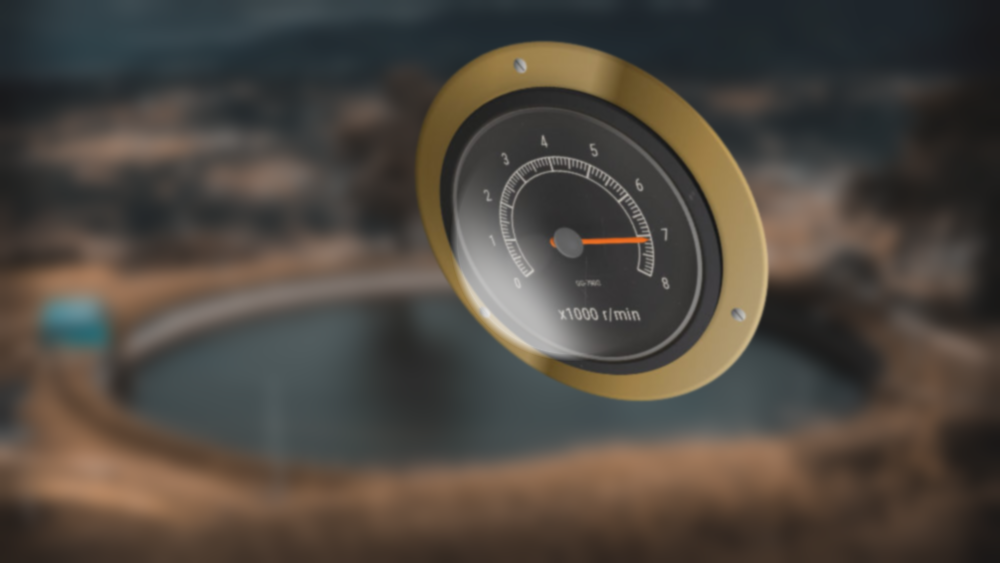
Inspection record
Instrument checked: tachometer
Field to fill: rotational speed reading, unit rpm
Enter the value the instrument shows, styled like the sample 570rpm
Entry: 7000rpm
